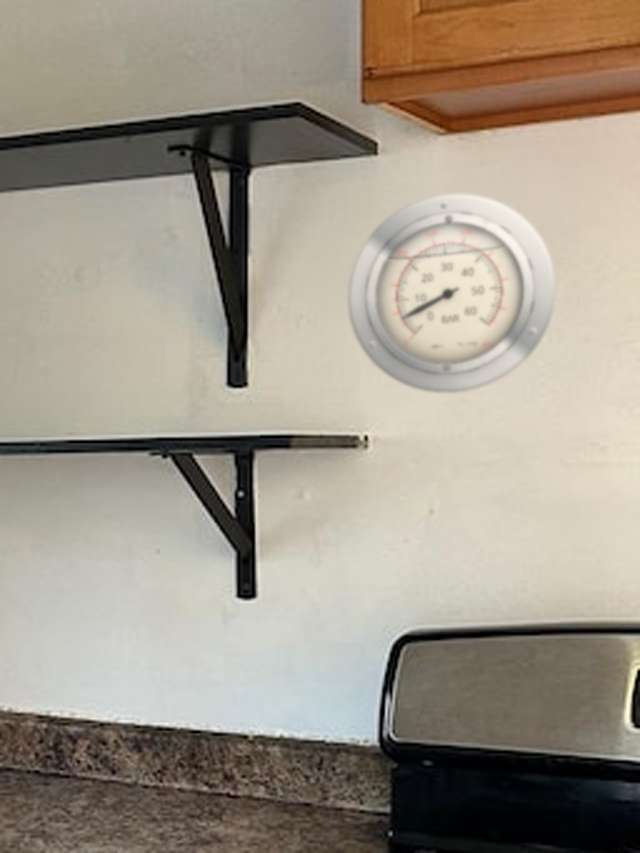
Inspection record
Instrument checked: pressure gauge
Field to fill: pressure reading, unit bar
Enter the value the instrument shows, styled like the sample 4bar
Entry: 5bar
